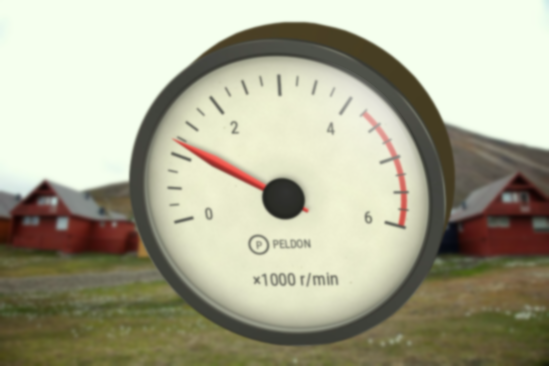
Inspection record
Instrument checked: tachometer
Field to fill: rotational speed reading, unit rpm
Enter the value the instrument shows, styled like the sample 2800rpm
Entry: 1250rpm
